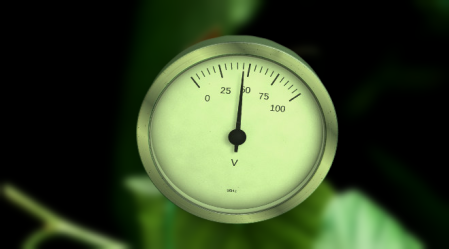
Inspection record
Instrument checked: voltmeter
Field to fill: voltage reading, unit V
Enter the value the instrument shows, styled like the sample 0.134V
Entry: 45V
